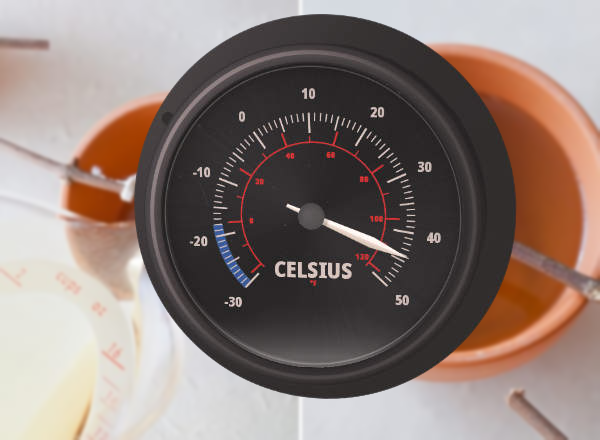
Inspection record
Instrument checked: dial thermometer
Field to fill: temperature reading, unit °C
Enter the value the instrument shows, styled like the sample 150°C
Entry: 44°C
